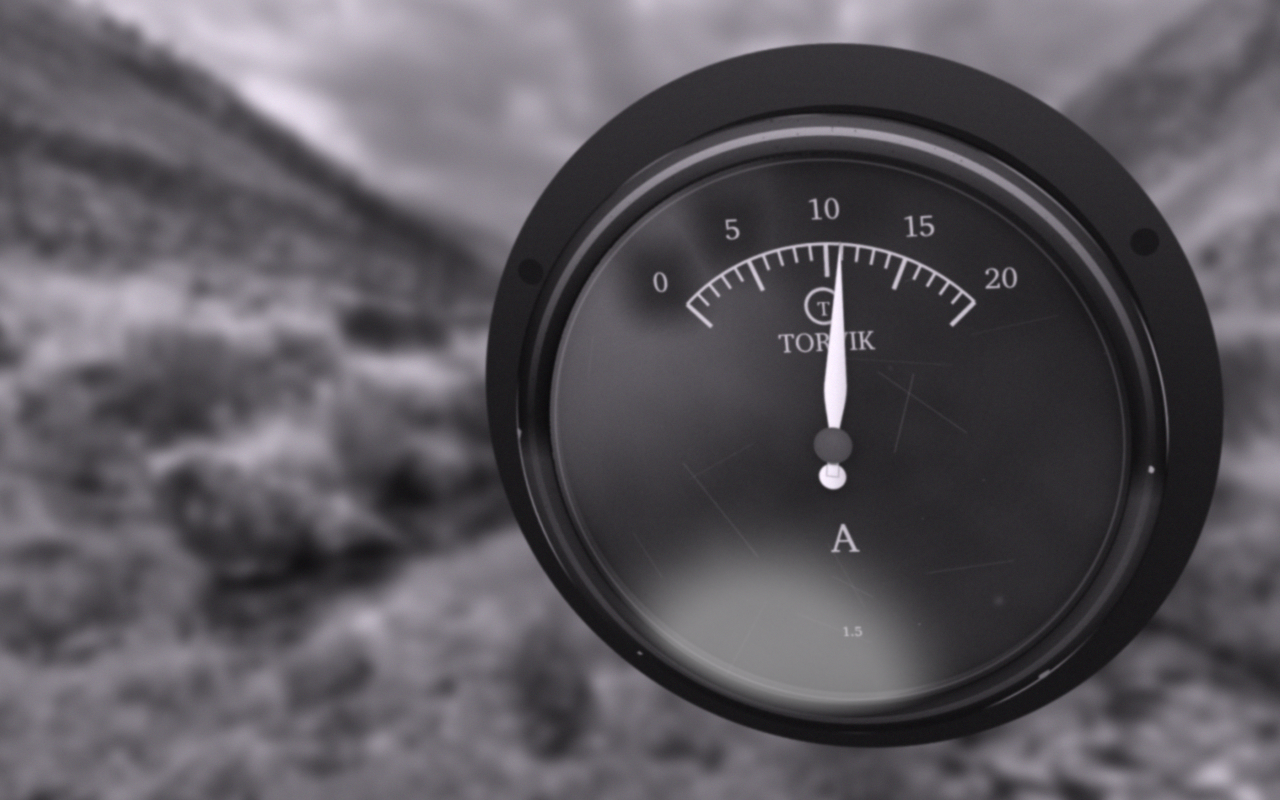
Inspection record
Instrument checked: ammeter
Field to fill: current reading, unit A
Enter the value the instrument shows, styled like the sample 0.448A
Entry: 11A
